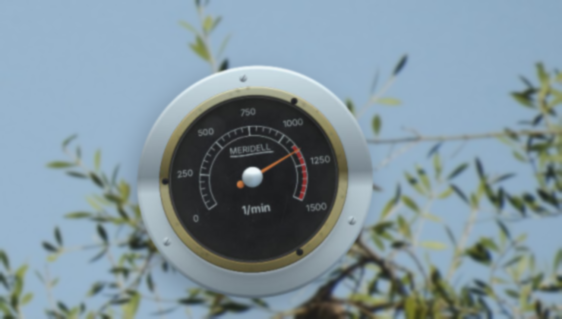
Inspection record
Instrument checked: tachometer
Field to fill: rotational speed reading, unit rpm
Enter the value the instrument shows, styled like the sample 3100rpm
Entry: 1150rpm
